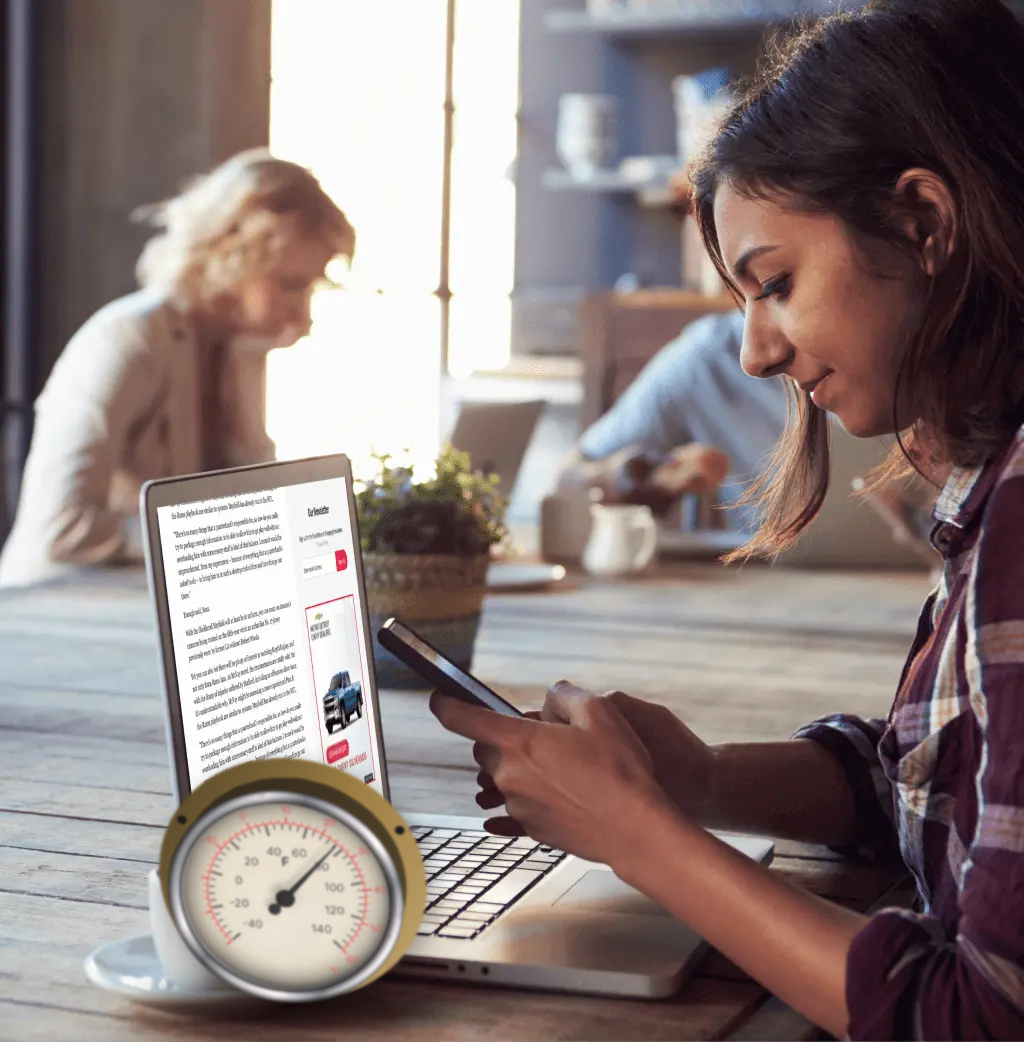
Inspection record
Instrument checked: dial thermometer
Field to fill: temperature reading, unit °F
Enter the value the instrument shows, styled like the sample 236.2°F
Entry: 76°F
